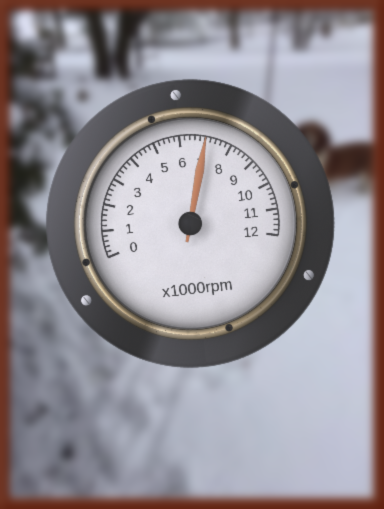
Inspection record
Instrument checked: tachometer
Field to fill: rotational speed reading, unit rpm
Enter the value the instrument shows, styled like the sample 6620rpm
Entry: 7000rpm
